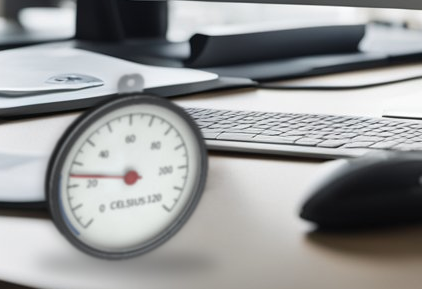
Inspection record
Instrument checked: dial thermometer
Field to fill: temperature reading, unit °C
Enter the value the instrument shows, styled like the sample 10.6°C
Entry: 25°C
